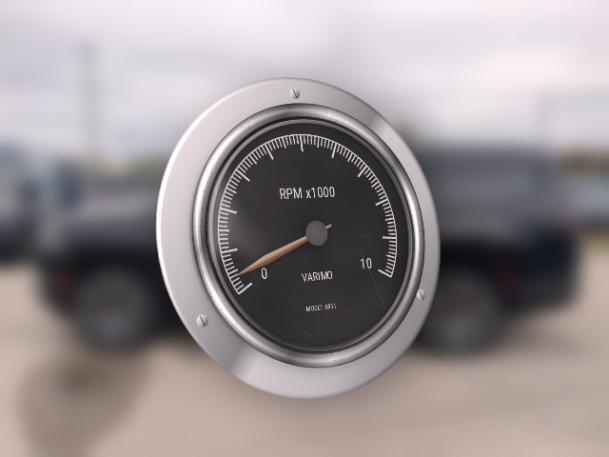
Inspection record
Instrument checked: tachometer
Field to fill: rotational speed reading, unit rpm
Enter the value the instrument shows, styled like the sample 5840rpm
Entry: 400rpm
